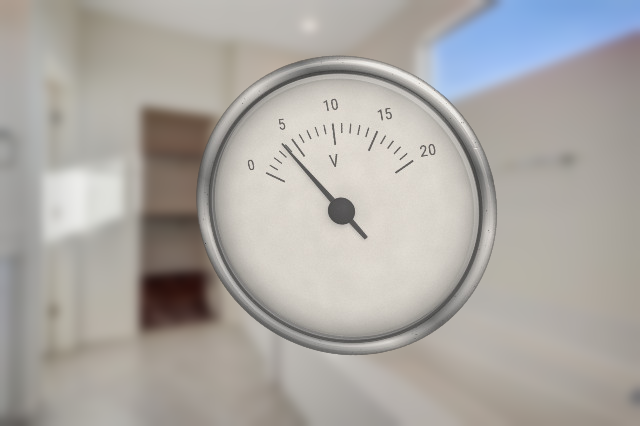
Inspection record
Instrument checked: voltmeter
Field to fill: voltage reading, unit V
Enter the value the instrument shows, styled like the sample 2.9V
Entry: 4V
